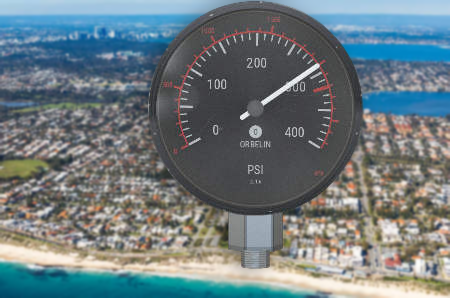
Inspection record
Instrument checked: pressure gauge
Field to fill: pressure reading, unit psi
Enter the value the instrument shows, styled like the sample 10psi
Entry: 290psi
